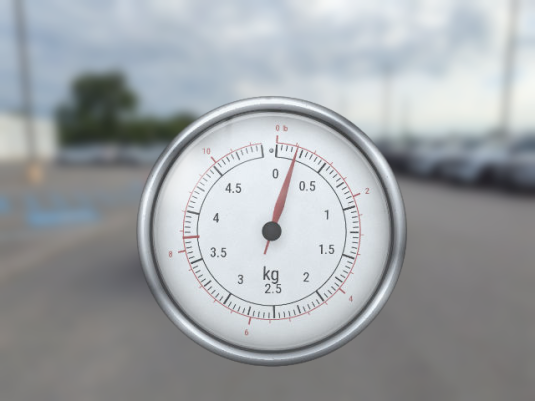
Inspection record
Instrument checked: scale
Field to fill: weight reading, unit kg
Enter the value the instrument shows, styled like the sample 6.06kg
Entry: 0.2kg
